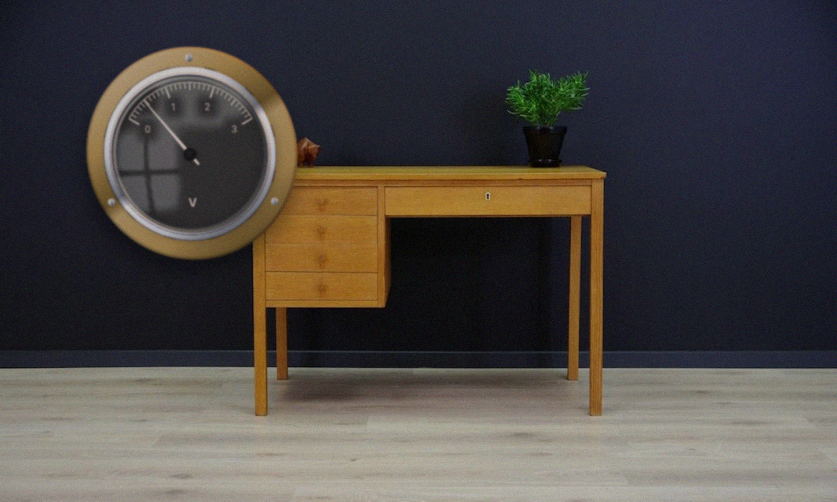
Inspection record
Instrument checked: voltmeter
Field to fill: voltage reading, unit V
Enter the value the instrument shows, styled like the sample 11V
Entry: 0.5V
